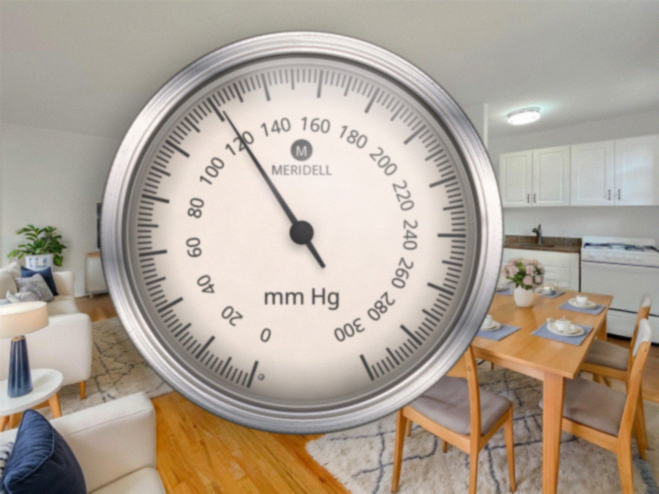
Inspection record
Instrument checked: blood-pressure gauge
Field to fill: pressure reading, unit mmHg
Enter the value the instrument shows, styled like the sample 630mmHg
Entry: 122mmHg
